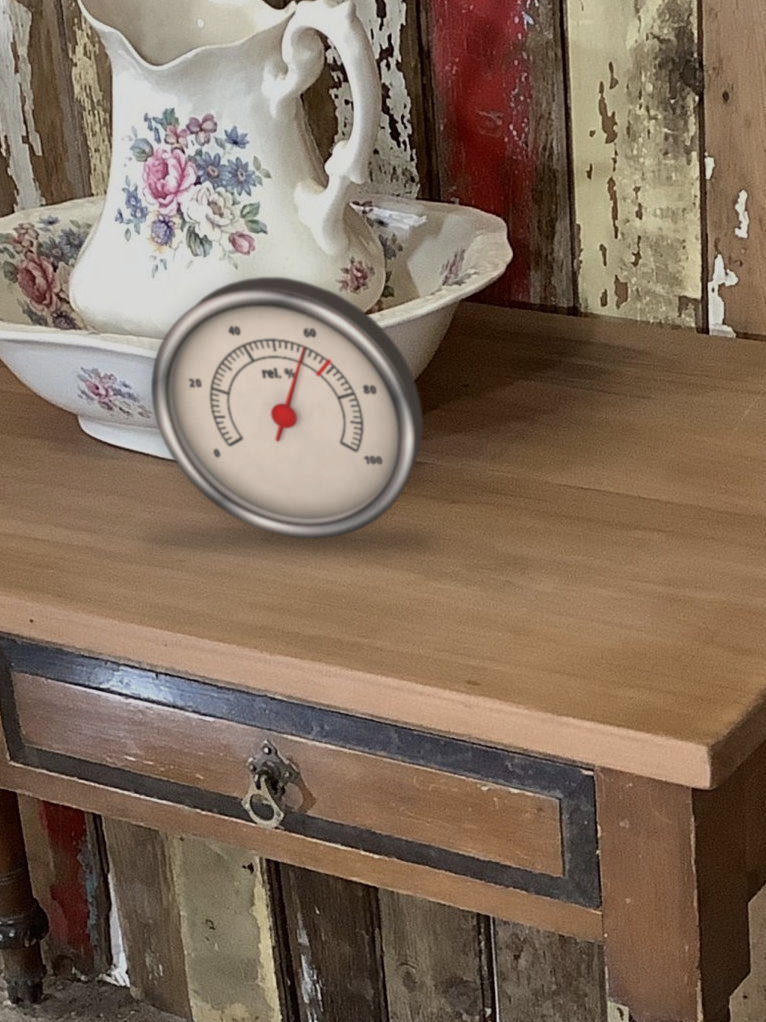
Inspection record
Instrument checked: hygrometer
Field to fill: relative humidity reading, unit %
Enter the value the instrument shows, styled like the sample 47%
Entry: 60%
